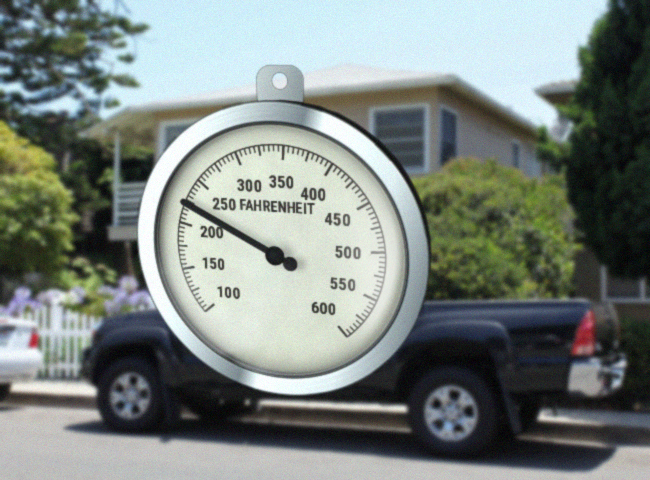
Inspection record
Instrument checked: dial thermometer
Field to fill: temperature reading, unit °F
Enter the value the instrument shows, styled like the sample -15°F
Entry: 225°F
